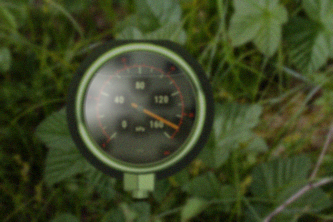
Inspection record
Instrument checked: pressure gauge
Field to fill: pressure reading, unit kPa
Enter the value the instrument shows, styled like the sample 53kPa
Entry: 150kPa
